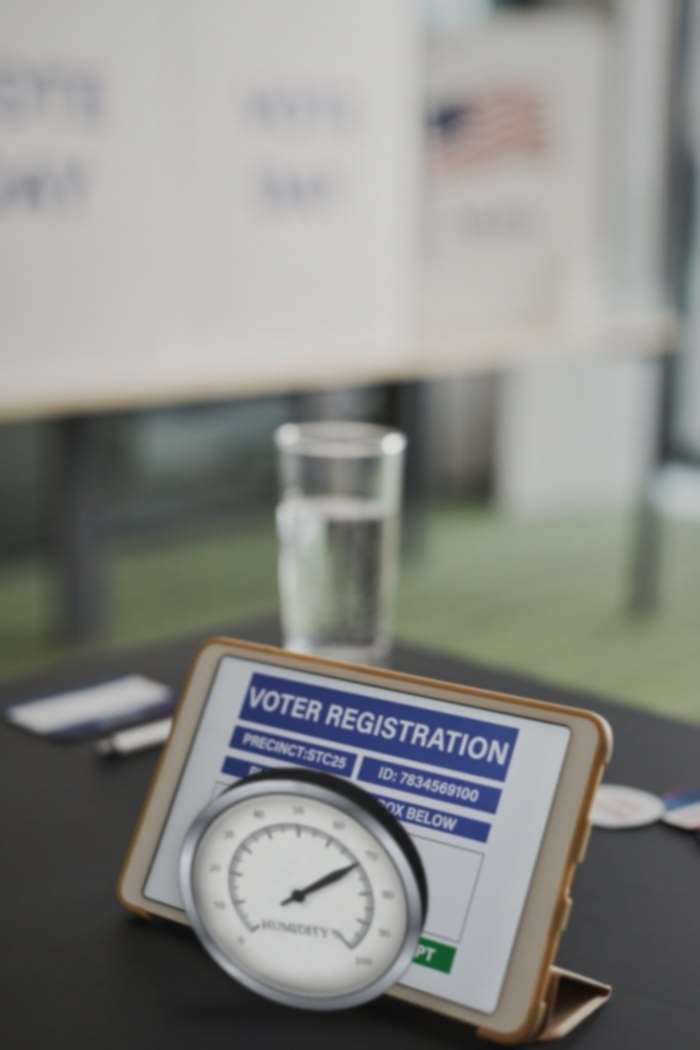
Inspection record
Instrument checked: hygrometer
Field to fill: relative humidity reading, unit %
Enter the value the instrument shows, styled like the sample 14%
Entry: 70%
